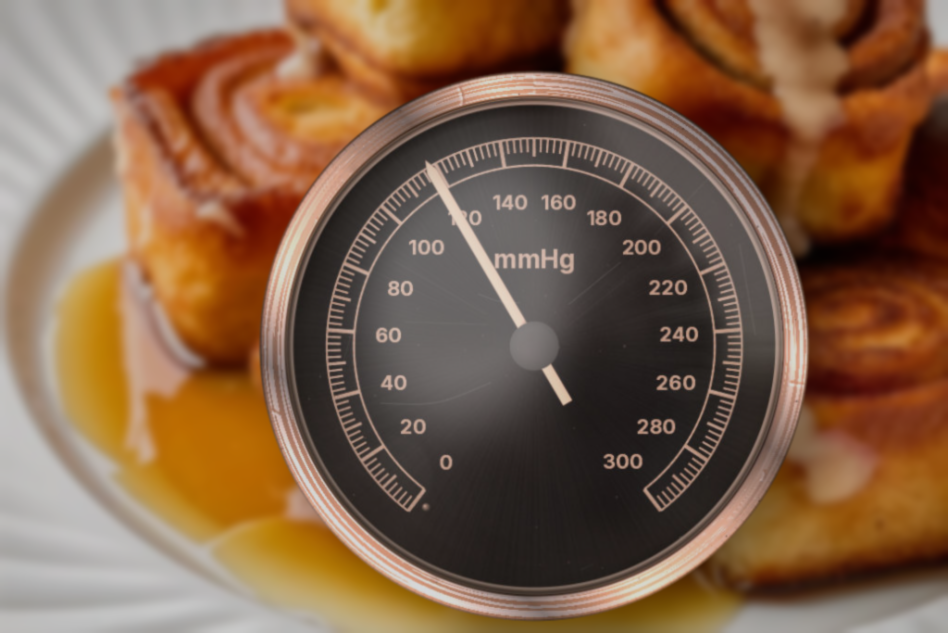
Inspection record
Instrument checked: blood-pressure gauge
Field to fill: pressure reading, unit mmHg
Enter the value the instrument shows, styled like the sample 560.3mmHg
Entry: 118mmHg
